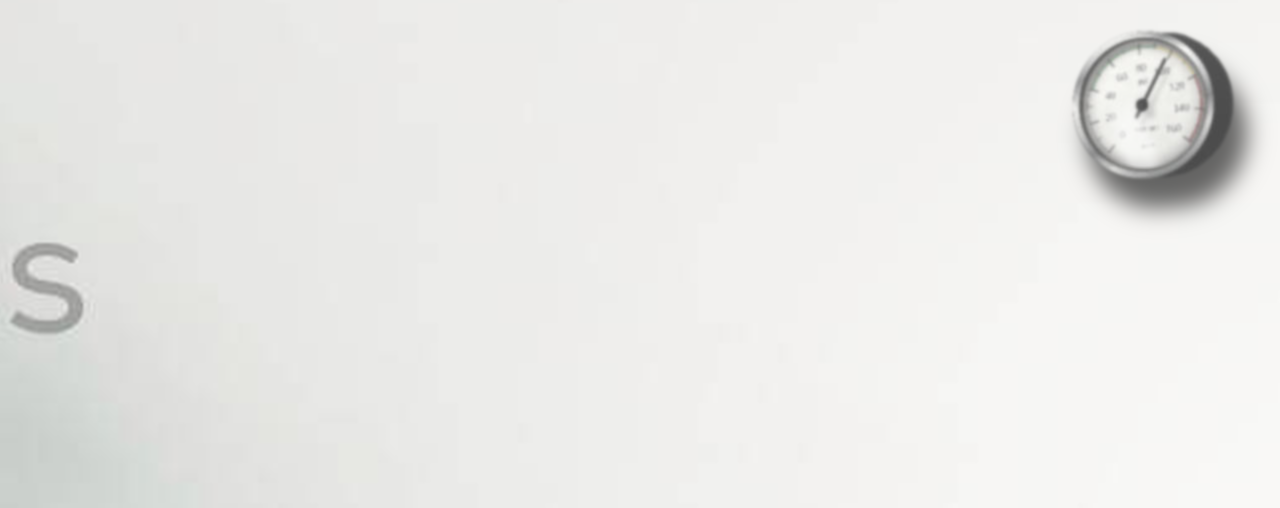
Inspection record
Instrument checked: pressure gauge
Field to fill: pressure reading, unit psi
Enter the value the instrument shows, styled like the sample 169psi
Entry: 100psi
